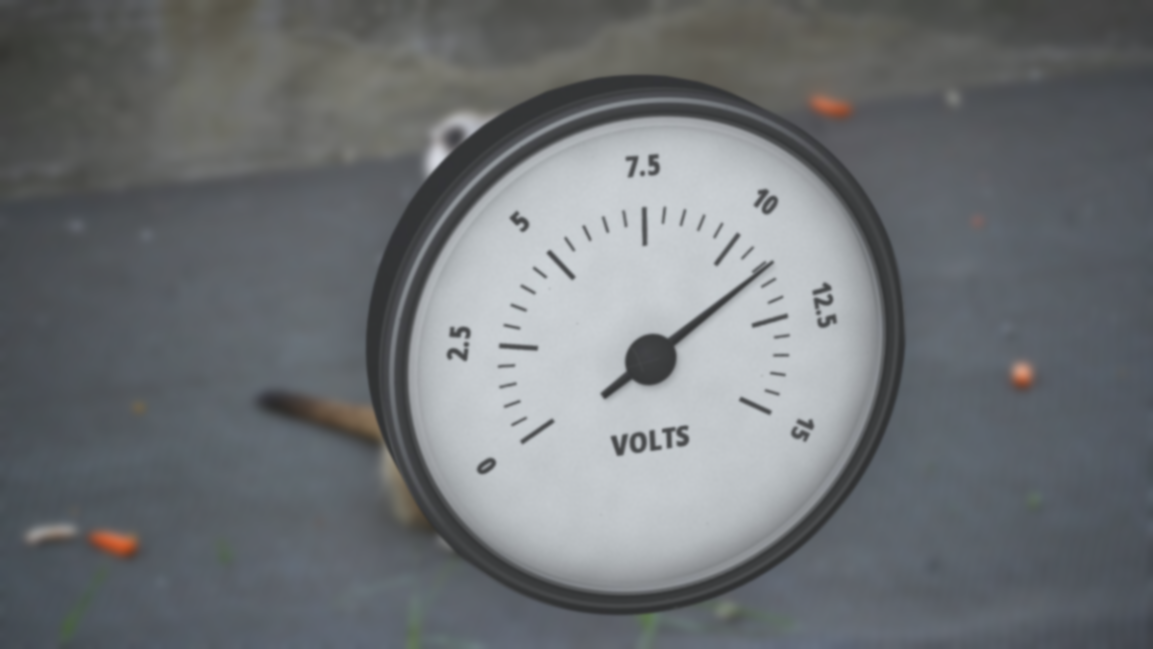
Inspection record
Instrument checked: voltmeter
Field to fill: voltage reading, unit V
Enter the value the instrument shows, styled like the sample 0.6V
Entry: 11V
